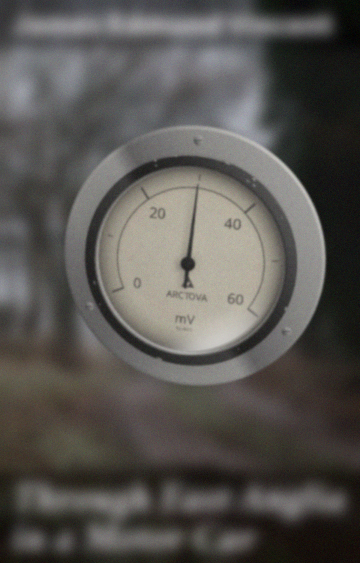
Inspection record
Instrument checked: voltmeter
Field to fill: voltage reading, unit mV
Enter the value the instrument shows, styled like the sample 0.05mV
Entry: 30mV
